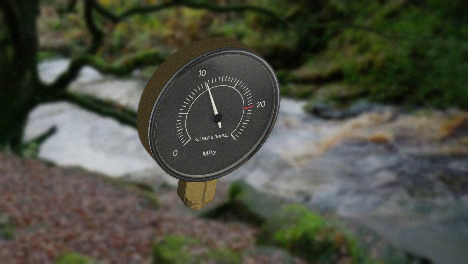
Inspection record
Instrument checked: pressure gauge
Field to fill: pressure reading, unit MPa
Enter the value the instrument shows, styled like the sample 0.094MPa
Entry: 10MPa
